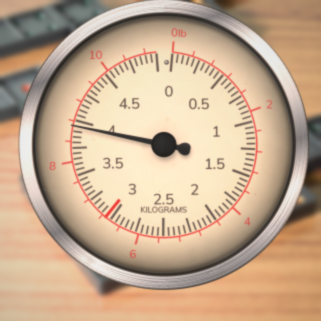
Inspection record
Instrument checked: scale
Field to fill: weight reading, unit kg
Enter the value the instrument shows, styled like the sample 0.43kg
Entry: 3.95kg
